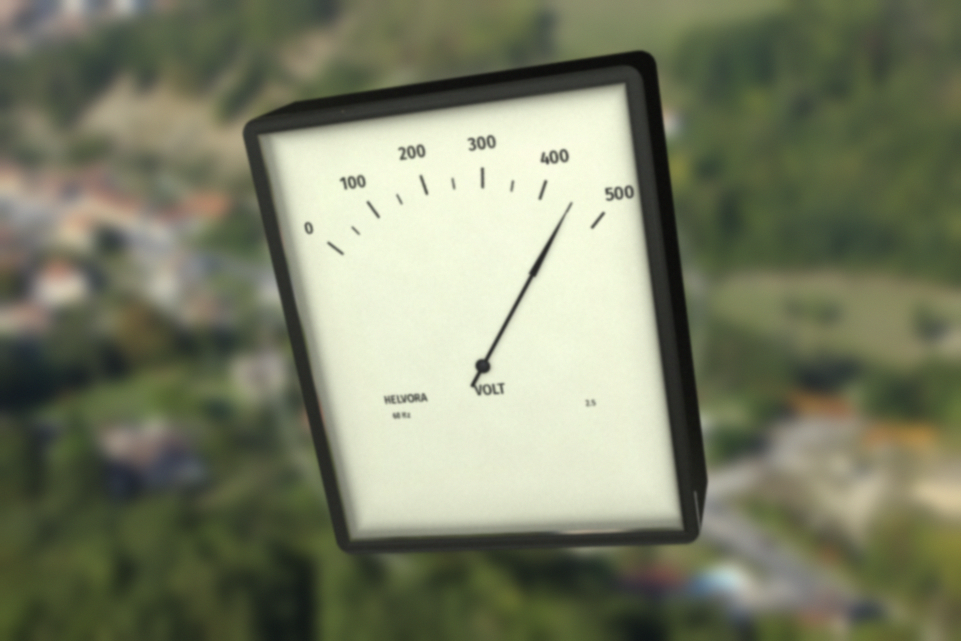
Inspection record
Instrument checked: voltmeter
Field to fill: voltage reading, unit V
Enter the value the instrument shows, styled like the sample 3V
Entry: 450V
